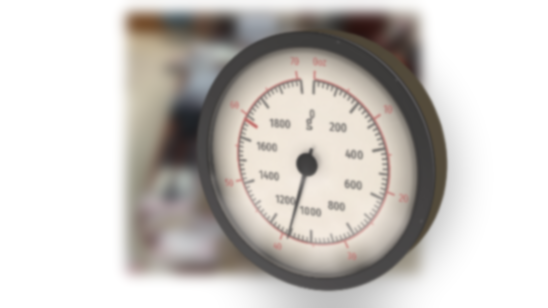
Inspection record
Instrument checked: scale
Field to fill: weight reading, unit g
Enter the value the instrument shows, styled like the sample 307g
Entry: 1100g
